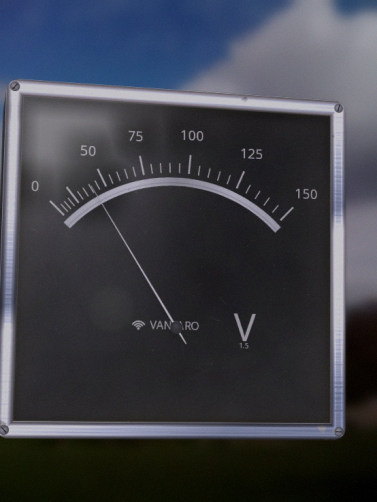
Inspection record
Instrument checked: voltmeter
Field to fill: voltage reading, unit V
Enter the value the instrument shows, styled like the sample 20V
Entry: 40V
